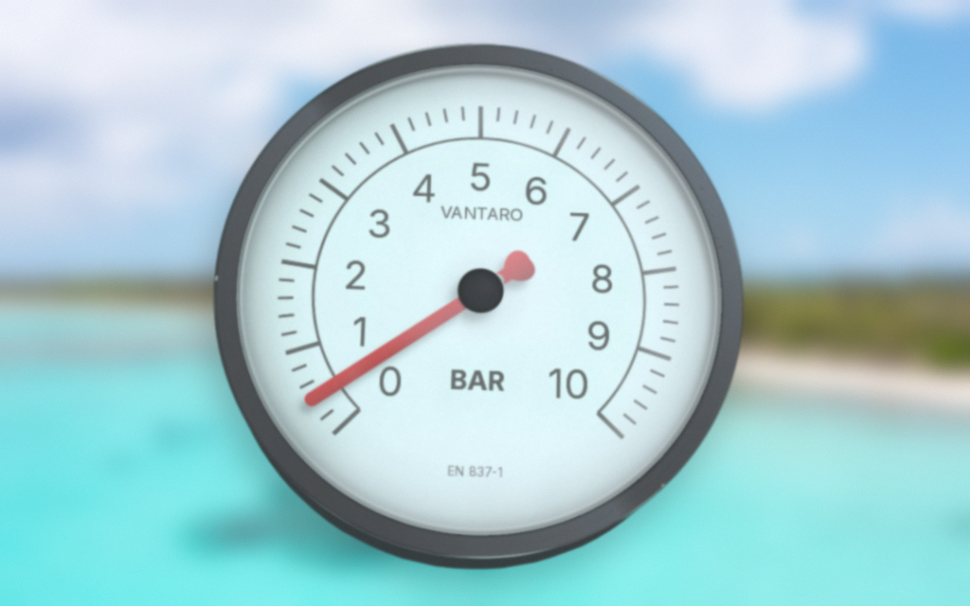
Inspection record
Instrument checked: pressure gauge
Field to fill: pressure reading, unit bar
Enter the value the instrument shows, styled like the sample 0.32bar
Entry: 0.4bar
